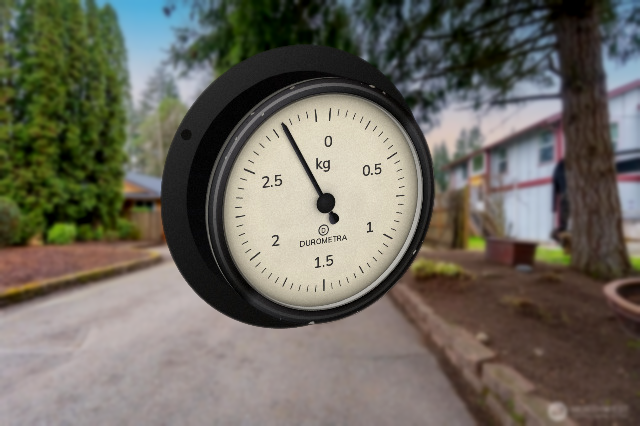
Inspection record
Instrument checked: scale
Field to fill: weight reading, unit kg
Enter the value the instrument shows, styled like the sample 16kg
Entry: 2.8kg
